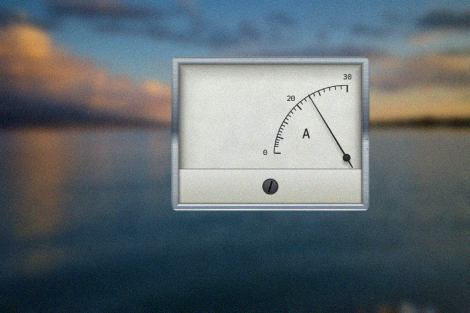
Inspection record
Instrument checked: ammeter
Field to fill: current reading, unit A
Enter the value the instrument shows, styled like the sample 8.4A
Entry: 23A
